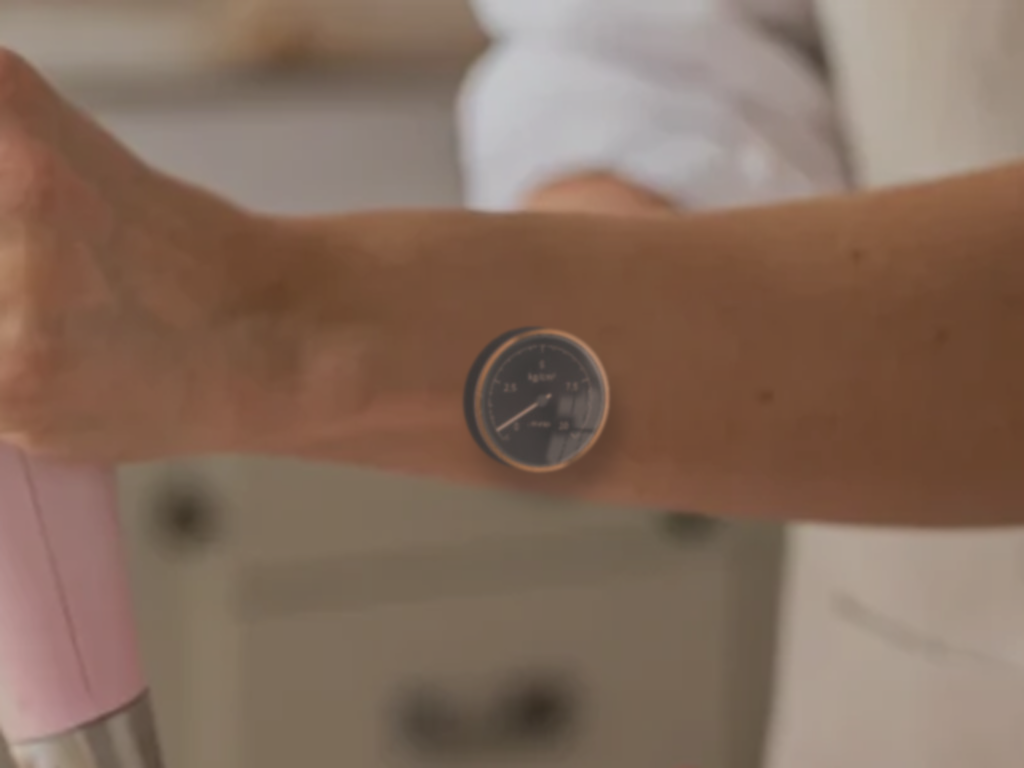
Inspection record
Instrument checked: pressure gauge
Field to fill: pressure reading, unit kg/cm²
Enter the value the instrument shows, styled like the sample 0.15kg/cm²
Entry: 0.5kg/cm²
